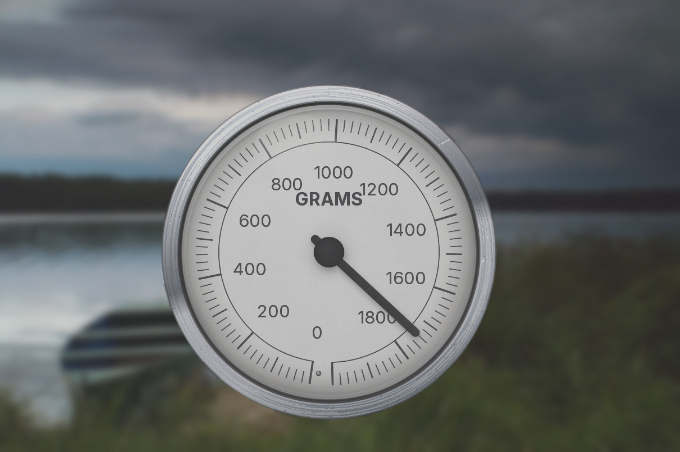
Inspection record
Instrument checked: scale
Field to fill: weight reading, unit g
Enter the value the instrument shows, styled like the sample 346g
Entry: 1740g
